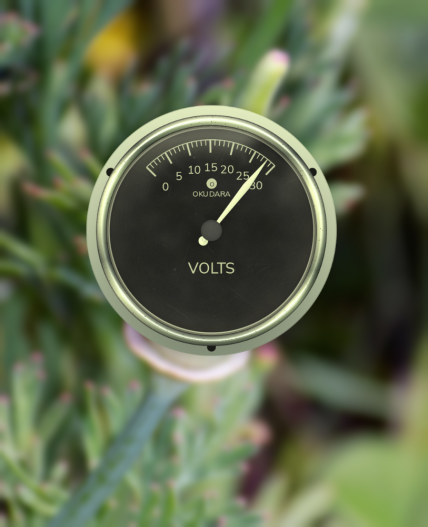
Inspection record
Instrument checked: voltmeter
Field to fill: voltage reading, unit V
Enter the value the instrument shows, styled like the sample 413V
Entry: 28V
